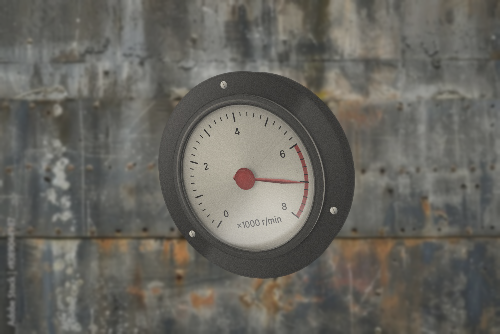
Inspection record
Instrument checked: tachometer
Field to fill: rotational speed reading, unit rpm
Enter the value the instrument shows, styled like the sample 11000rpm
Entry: 7000rpm
